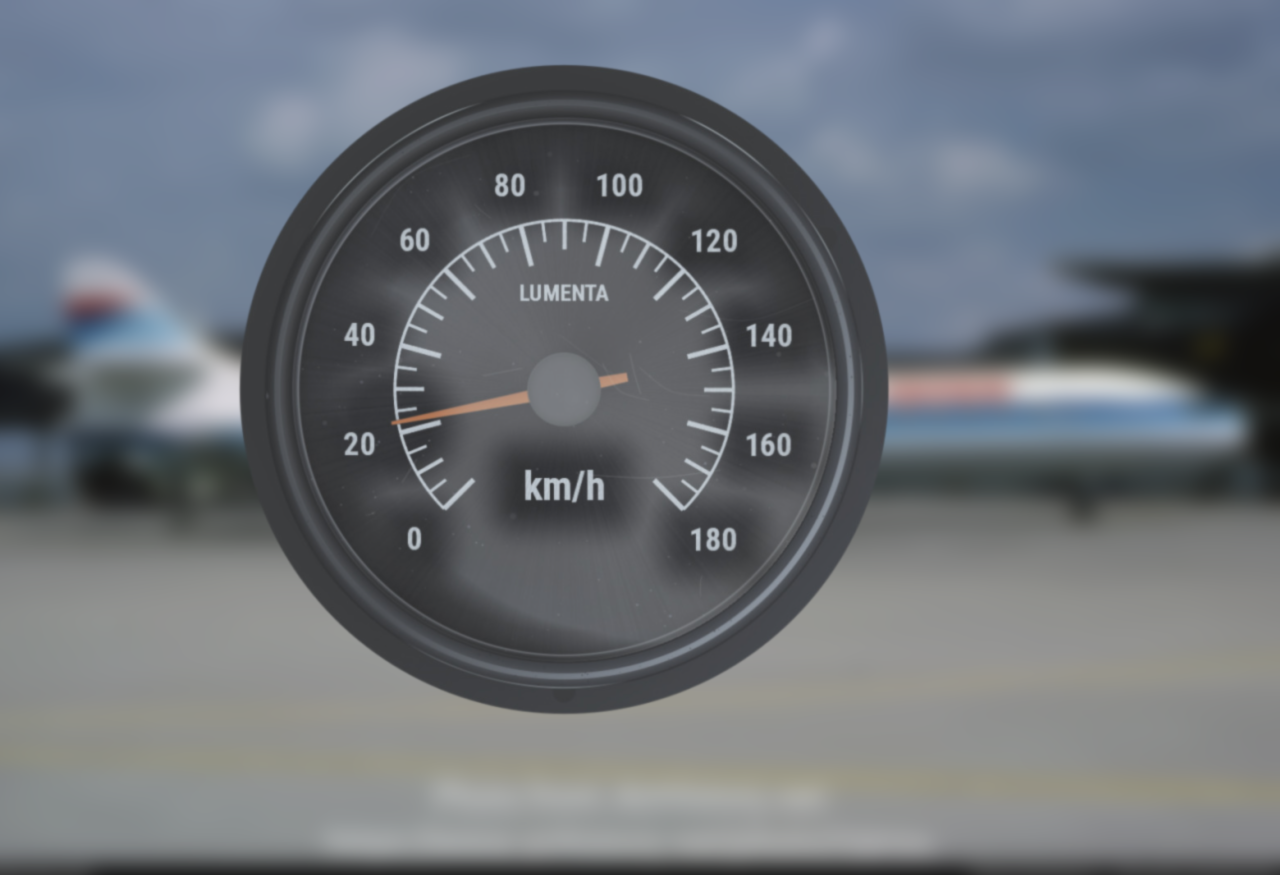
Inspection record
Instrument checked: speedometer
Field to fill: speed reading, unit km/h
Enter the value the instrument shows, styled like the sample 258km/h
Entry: 22.5km/h
